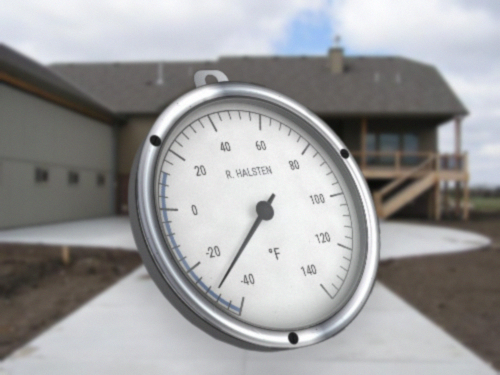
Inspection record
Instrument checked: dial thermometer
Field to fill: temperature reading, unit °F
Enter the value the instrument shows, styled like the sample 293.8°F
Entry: -30°F
